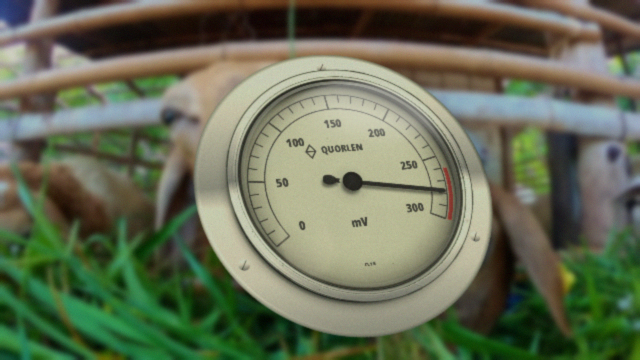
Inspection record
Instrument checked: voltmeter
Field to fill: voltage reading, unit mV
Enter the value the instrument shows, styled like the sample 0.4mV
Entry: 280mV
